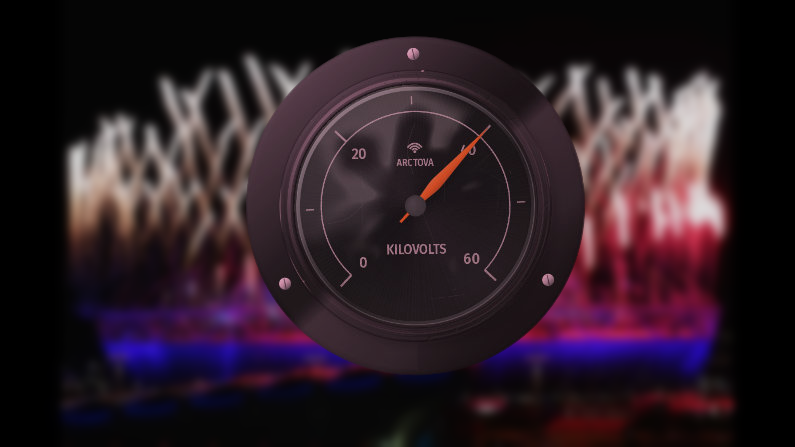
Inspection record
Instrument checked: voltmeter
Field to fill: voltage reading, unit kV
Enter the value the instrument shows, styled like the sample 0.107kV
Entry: 40kV
